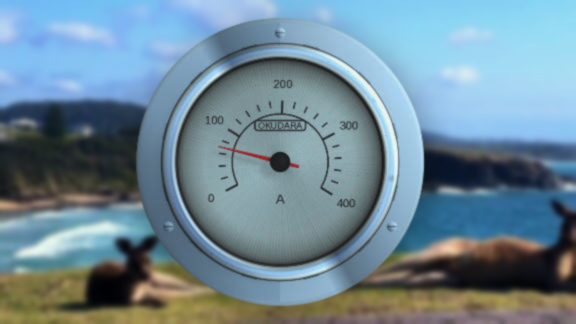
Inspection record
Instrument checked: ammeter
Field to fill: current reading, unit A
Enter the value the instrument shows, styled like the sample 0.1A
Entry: 70A
